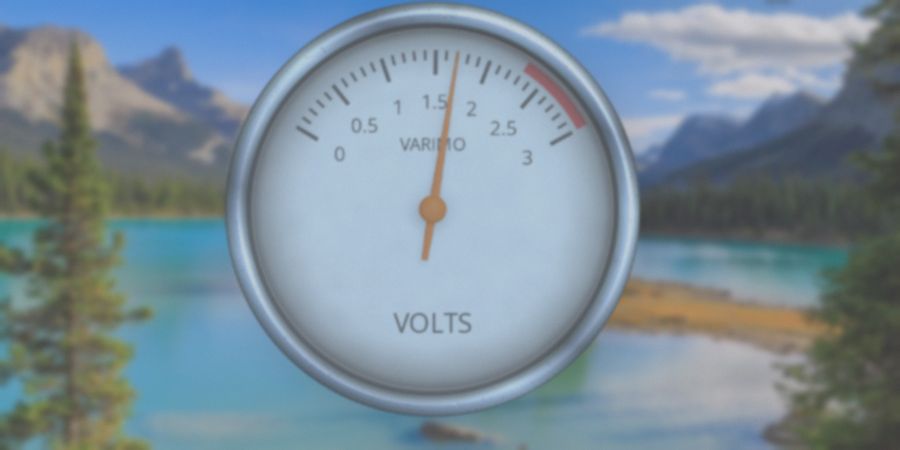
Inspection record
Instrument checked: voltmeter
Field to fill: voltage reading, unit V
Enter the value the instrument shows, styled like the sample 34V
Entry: 1.7V
